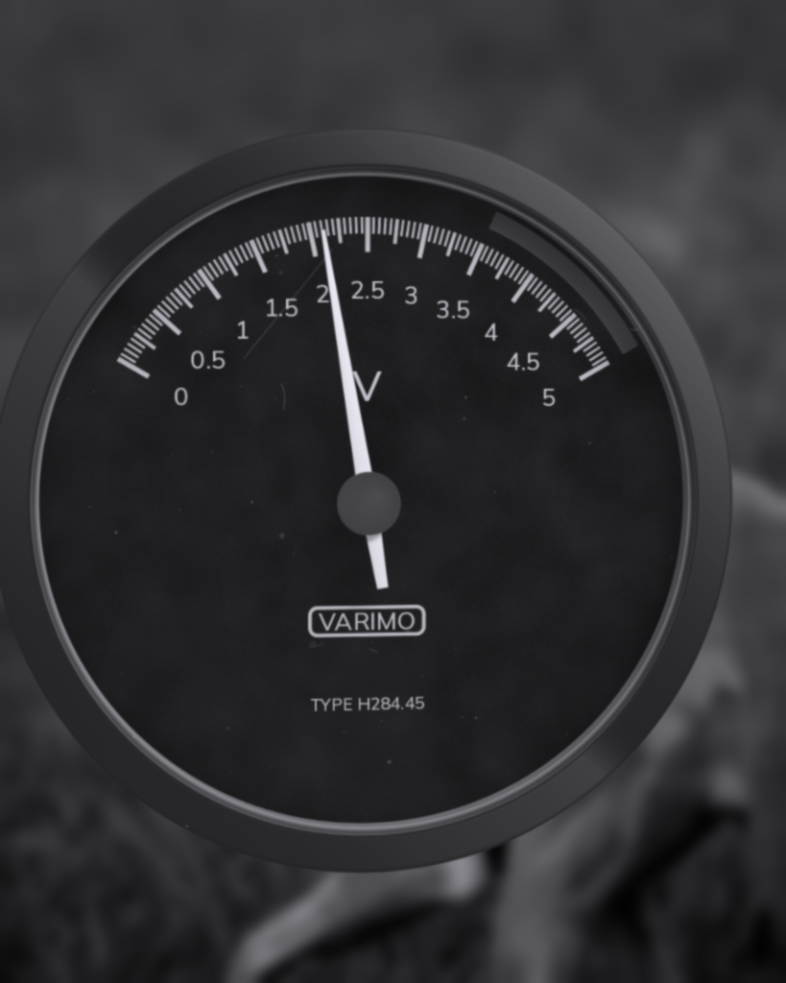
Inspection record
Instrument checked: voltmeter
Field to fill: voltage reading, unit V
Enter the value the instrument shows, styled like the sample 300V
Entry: 2.1V
